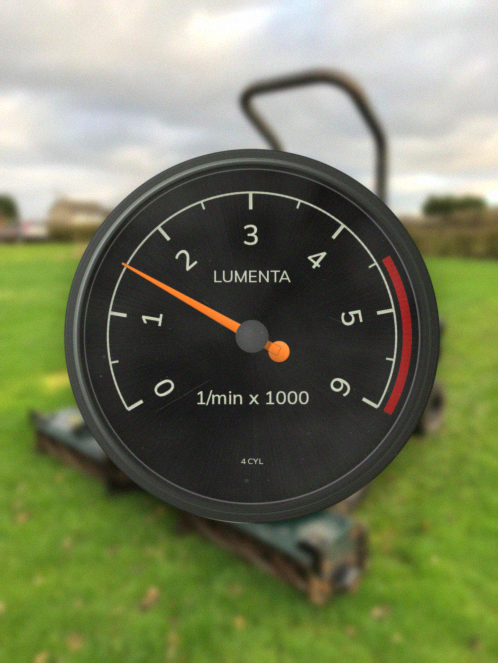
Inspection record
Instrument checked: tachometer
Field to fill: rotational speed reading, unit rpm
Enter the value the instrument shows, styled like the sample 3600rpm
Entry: 1500rpm
